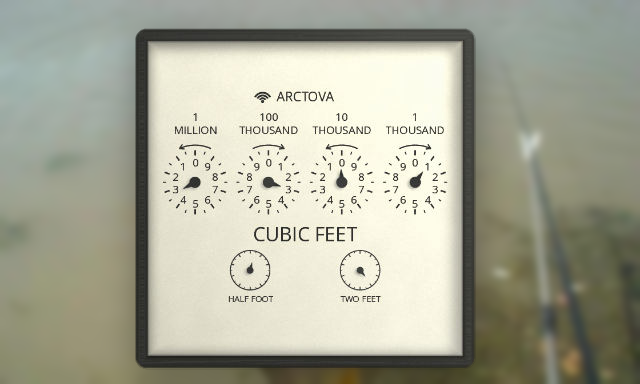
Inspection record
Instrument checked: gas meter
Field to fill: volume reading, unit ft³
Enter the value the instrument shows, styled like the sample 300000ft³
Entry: 330100ft³
